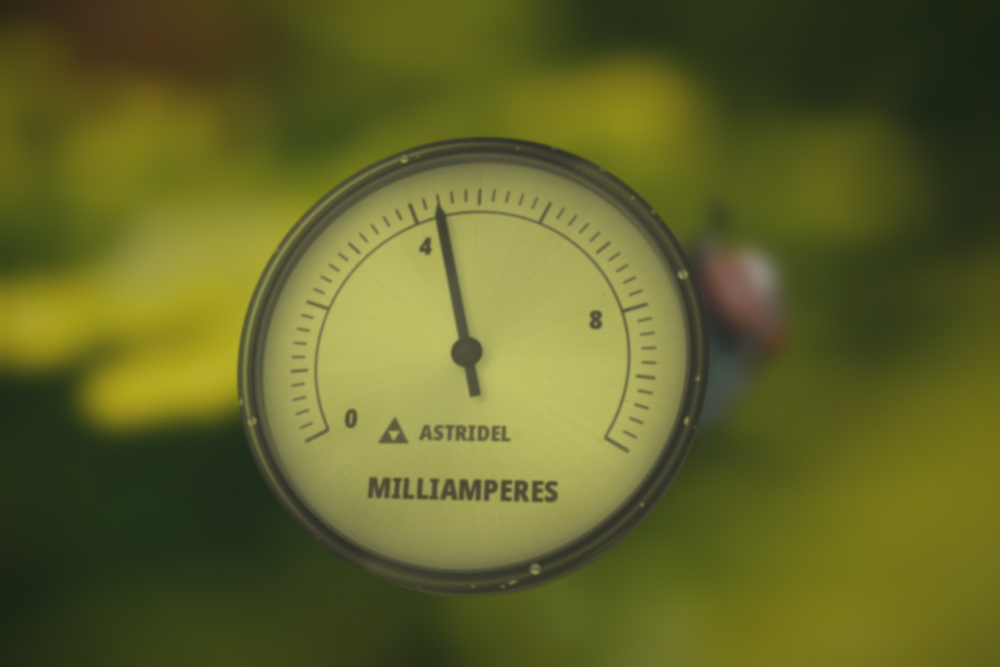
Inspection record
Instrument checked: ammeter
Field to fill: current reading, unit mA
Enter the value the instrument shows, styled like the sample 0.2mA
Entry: 4.4mA
